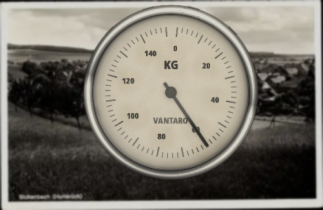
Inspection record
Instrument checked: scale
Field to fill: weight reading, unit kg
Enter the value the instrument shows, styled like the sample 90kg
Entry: 60kg
